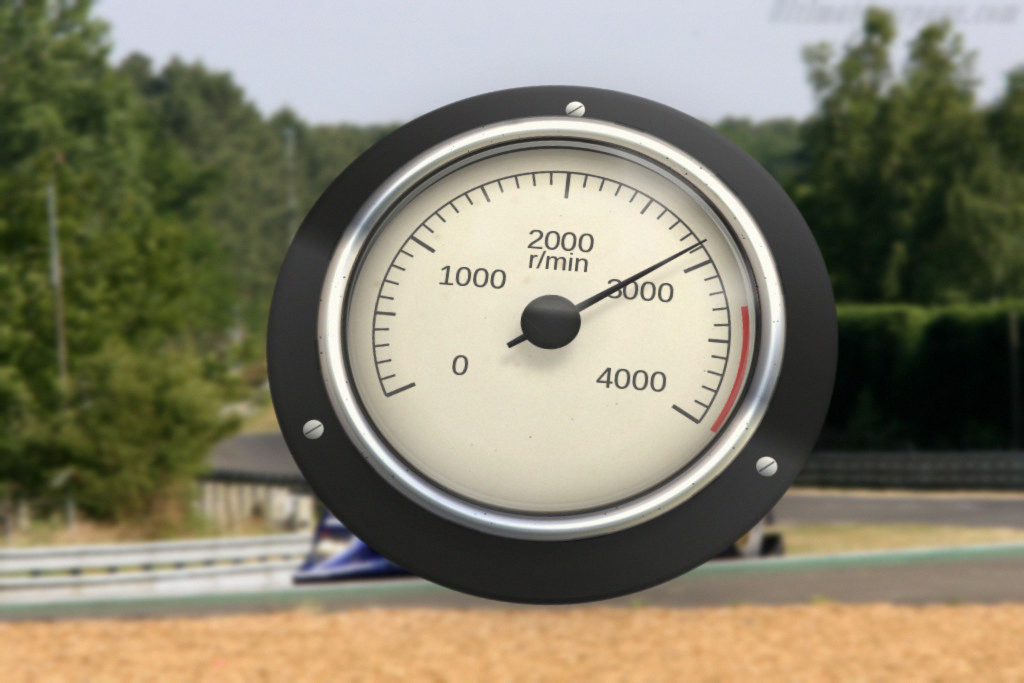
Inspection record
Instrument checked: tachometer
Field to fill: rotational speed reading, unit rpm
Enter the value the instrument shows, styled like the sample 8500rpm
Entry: 2900rpm
